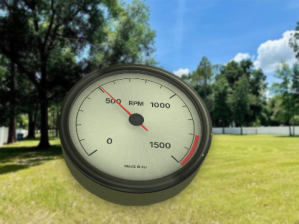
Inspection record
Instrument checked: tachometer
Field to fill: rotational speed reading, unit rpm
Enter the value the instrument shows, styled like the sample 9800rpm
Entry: 500rpm
